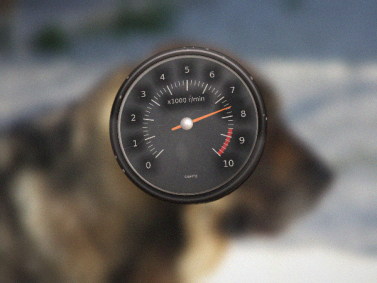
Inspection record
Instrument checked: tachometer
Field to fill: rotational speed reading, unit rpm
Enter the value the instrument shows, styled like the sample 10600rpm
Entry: 7600rpm
